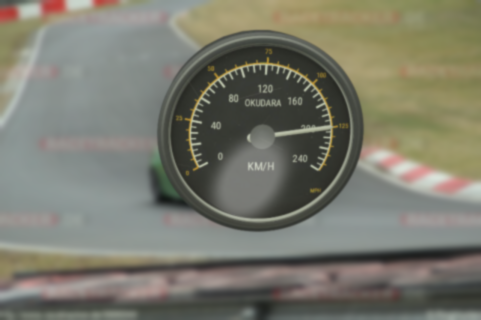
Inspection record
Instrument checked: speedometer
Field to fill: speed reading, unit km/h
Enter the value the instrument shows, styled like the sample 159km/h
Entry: 200km/h
